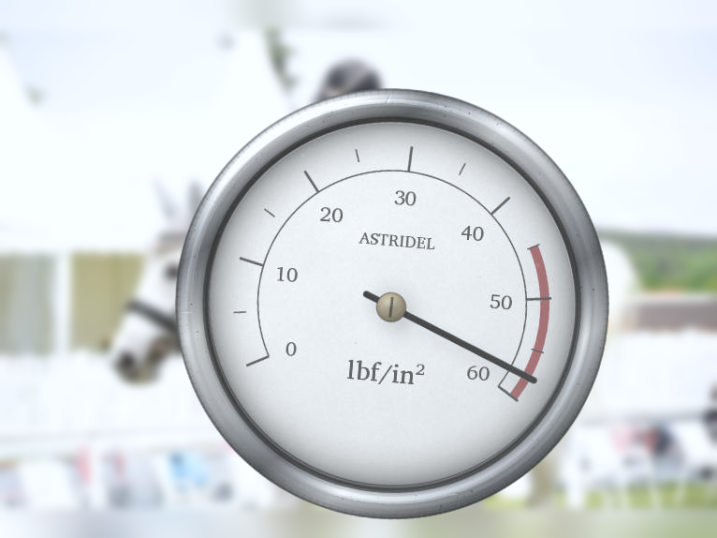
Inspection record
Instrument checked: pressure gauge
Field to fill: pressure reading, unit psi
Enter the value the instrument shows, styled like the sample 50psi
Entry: 57.5psi
